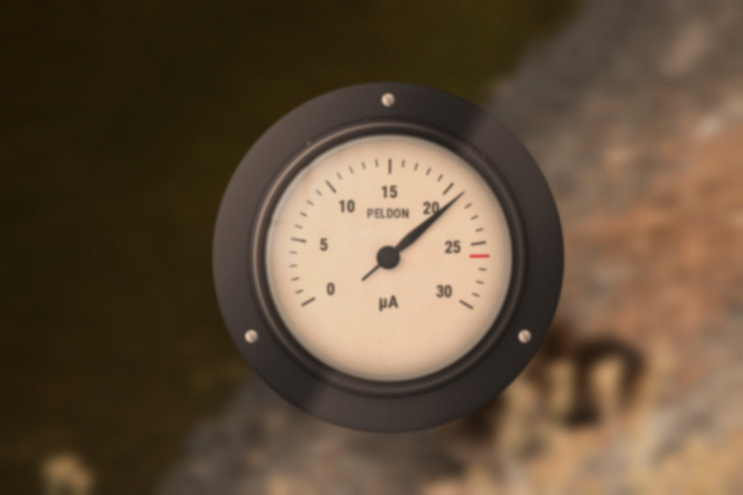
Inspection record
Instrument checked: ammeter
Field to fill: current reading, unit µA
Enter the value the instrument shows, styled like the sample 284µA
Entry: 21µA
